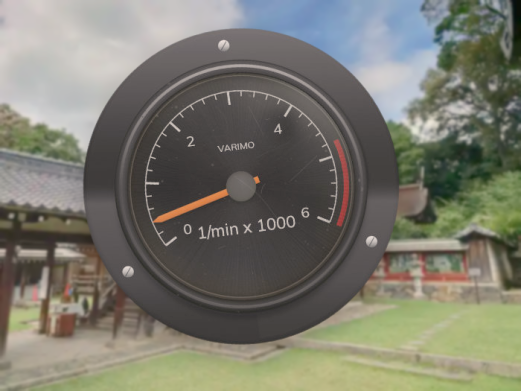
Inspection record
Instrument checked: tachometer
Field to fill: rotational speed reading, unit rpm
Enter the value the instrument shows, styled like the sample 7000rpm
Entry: 400rpm
